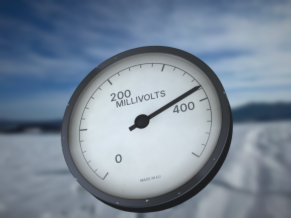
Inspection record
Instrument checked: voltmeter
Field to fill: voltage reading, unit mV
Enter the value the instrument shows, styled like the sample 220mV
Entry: 380mV
